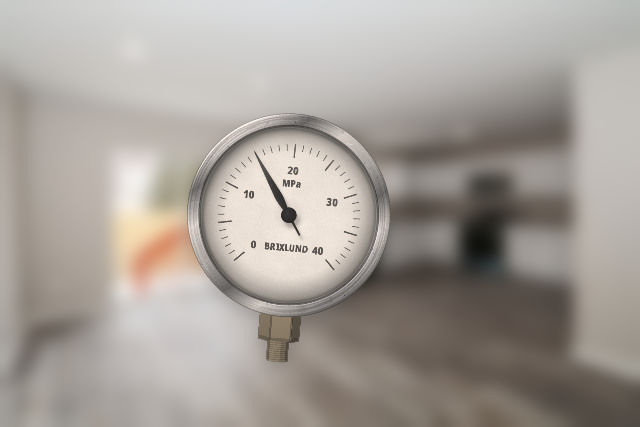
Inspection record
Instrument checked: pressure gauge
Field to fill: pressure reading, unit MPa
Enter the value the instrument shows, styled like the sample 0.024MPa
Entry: 15MPa
